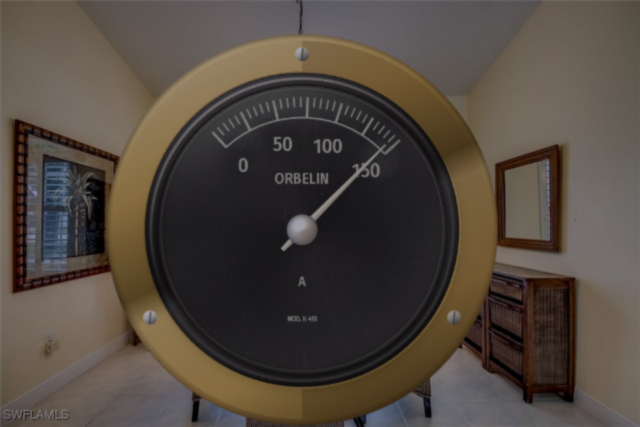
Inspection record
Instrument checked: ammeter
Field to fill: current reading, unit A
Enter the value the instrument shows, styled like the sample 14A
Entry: 145A
